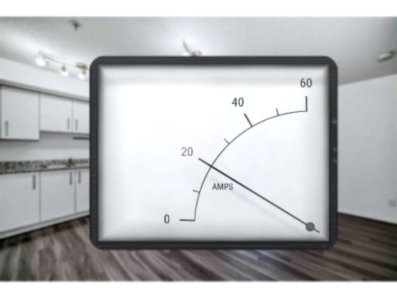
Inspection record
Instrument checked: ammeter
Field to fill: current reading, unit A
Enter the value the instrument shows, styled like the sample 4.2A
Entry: 20A
